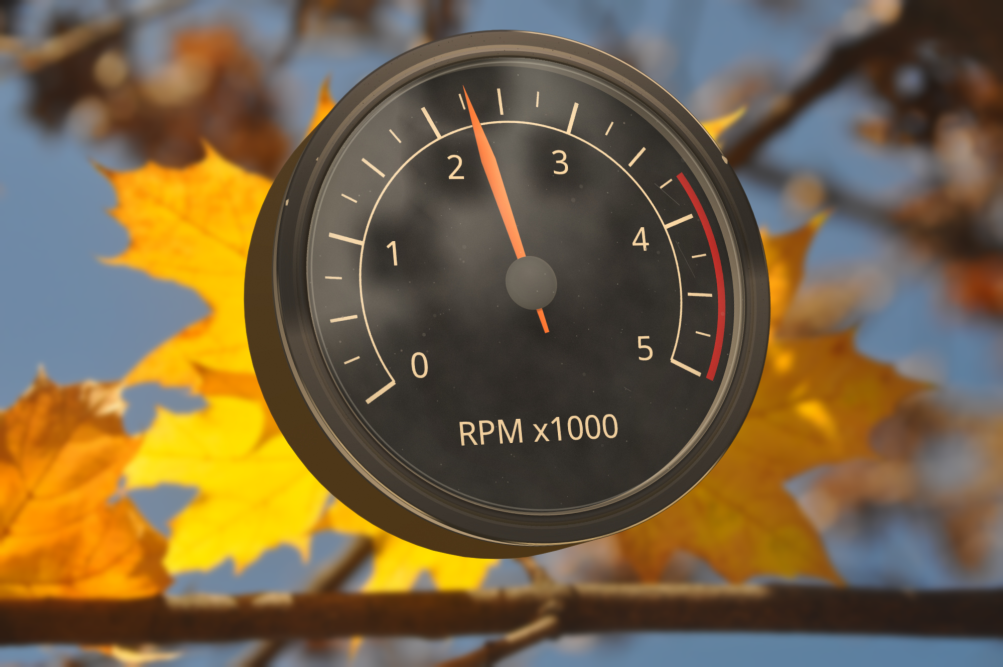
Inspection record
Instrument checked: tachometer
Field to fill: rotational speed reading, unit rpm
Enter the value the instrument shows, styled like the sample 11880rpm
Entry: 2250rpm
